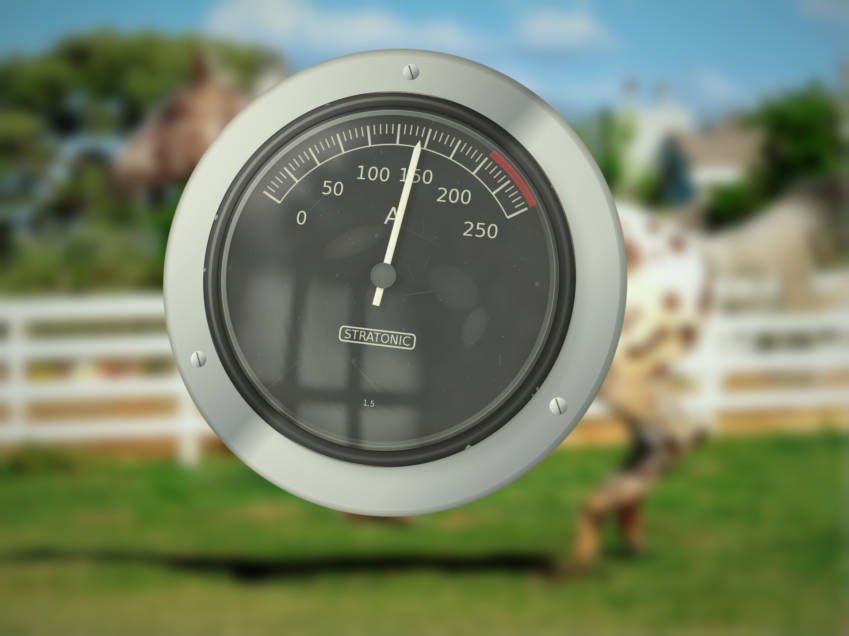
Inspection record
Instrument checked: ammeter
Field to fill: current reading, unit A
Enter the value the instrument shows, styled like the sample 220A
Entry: 145A
